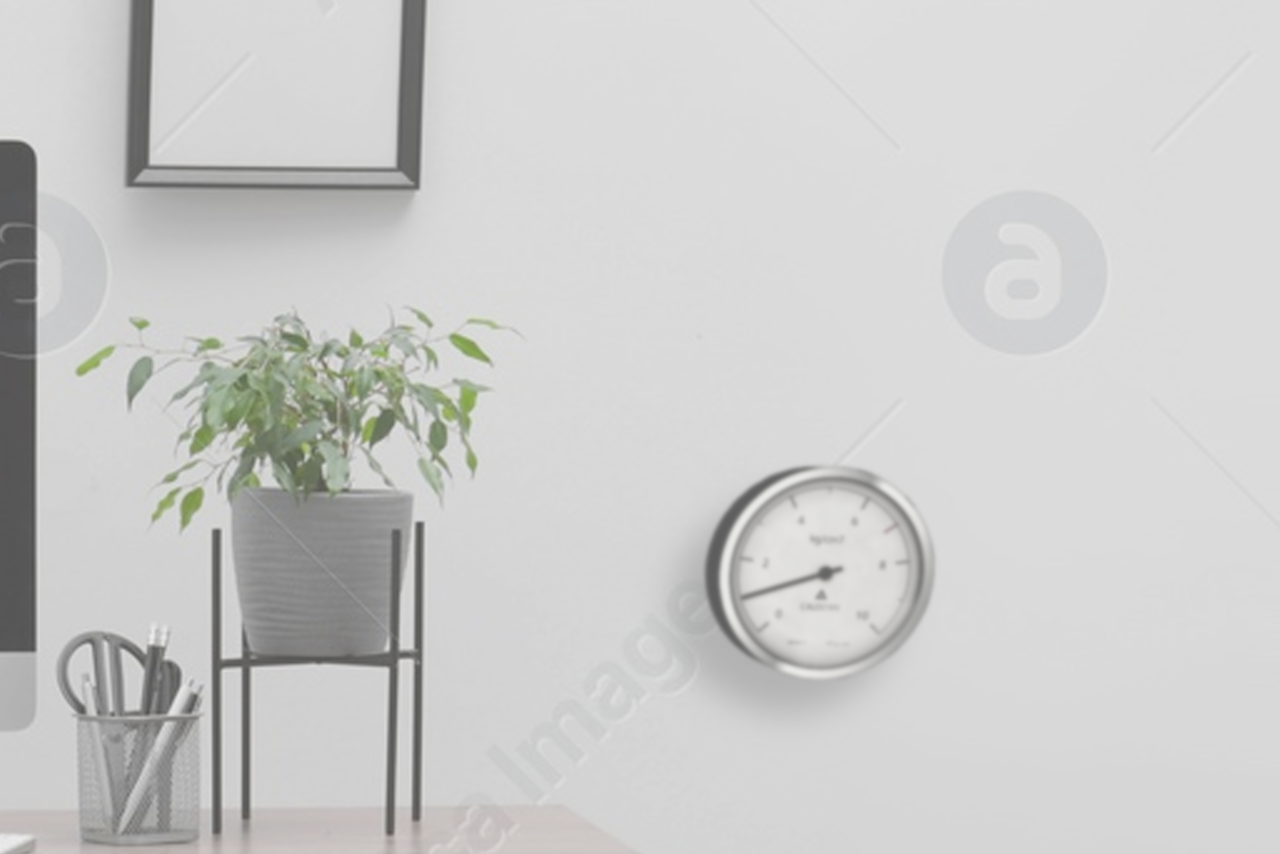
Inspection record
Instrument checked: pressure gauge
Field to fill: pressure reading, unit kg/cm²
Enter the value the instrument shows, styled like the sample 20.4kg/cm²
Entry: 1kg/cm²
